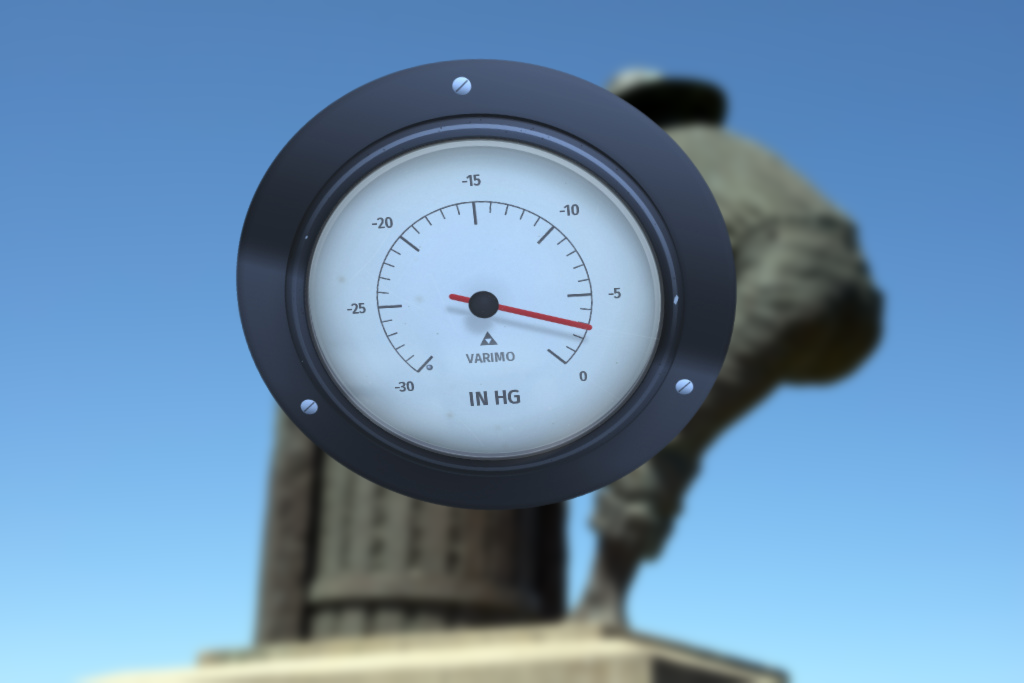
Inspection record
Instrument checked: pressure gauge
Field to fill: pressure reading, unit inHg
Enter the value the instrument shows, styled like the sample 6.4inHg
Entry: -3inHg
